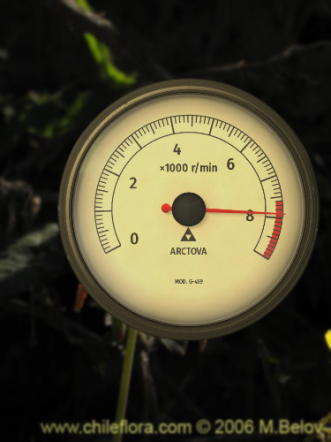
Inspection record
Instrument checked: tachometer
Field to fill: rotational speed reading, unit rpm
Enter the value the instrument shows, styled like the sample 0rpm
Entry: 7900rpm
